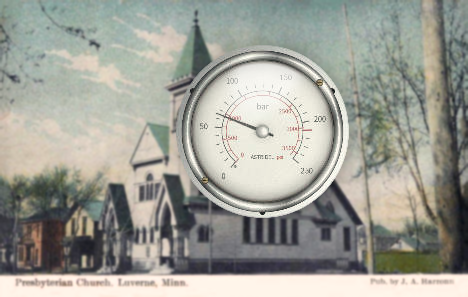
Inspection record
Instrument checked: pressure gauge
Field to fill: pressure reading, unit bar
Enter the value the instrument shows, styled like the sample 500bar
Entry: 65bar
